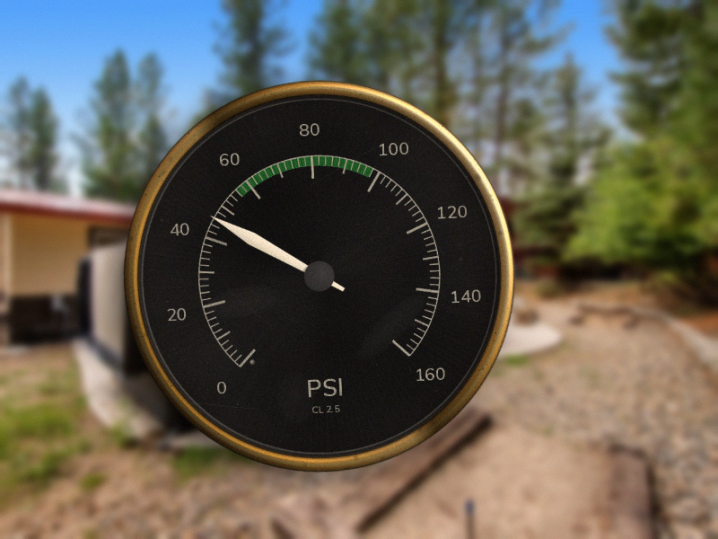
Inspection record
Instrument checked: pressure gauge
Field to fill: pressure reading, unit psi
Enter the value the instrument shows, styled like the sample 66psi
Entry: 46psi
